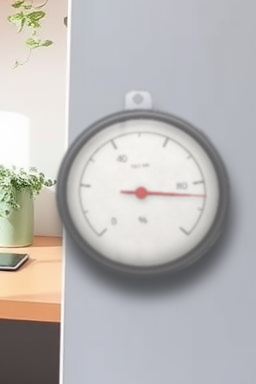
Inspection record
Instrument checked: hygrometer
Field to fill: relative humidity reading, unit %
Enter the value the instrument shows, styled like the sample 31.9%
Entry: 85%
